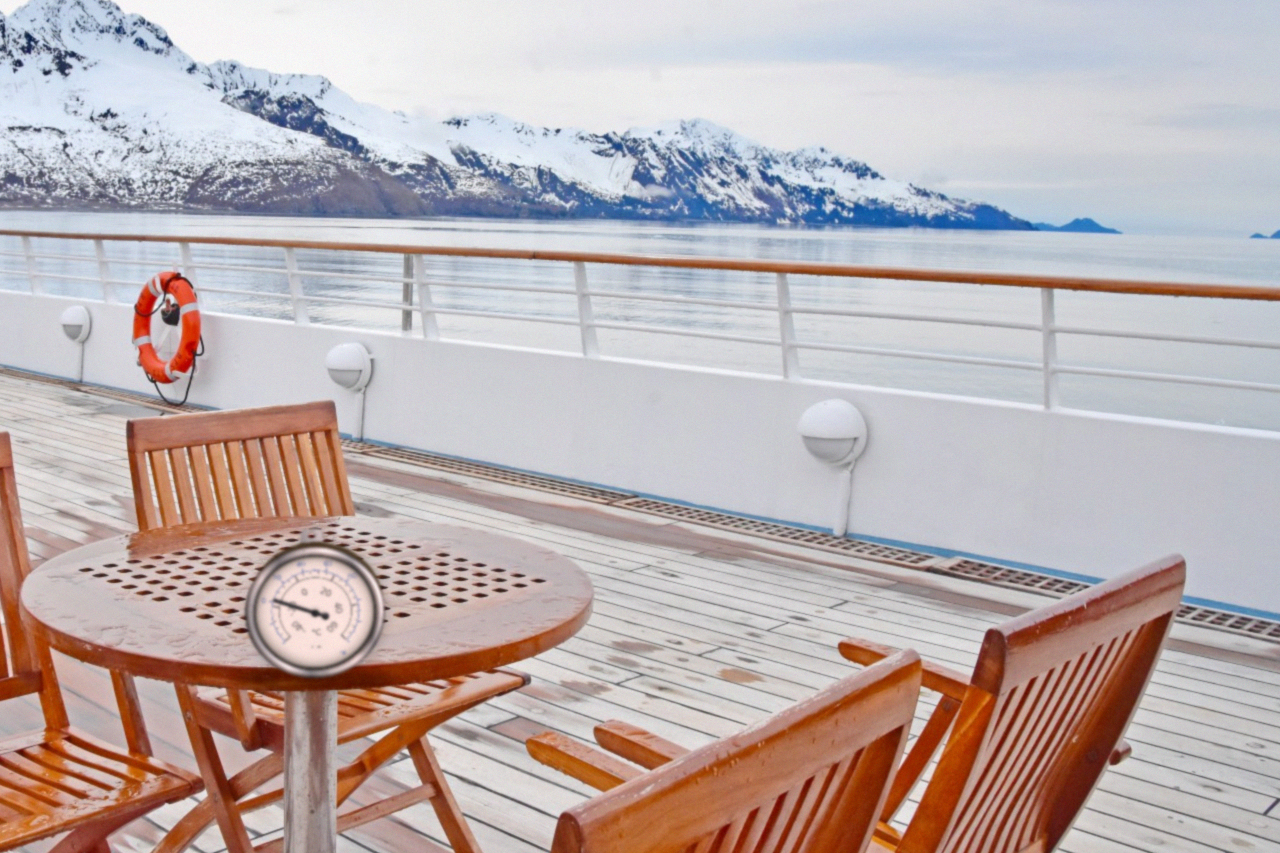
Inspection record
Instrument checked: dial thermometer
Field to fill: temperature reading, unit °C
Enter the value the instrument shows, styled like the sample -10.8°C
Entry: -16°C
